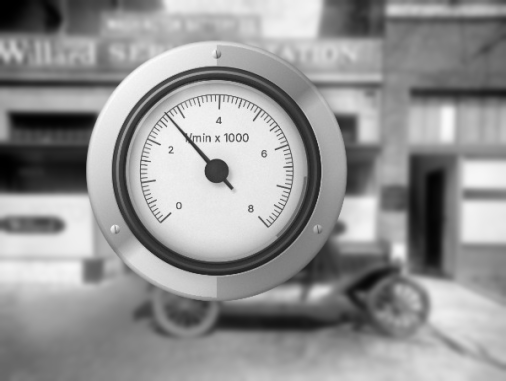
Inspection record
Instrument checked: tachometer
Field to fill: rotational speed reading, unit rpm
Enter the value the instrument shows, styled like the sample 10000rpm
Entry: 2700rpm
